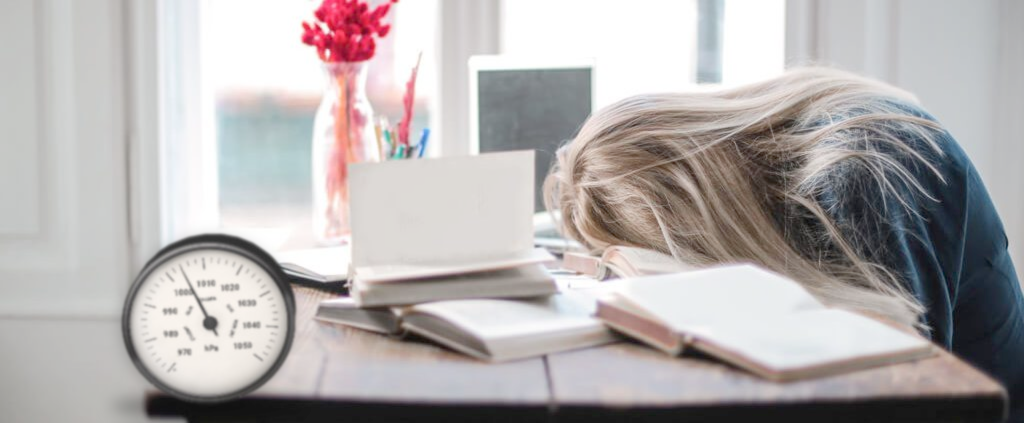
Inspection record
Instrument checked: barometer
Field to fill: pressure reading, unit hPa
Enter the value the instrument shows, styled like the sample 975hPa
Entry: 1004hPa
